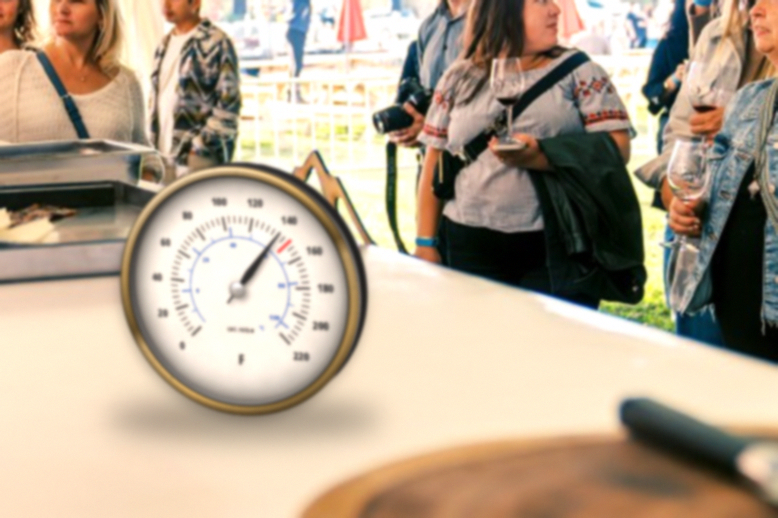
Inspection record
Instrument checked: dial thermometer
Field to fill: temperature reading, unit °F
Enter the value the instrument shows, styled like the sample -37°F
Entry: 140°F
